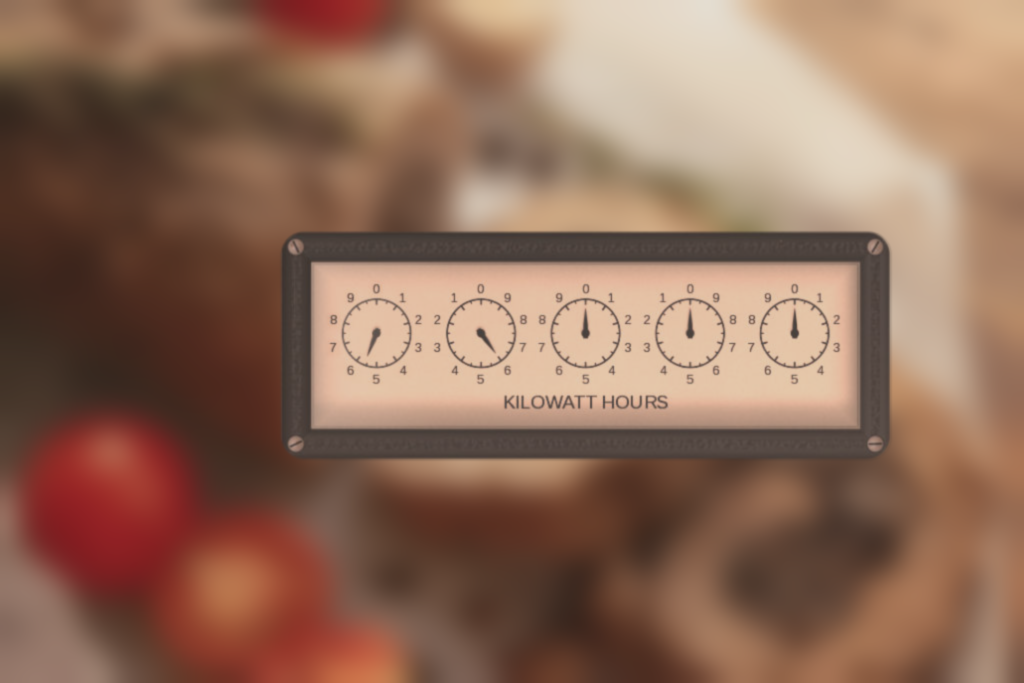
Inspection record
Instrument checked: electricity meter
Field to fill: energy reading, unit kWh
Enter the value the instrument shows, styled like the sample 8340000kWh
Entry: 56000kWh
